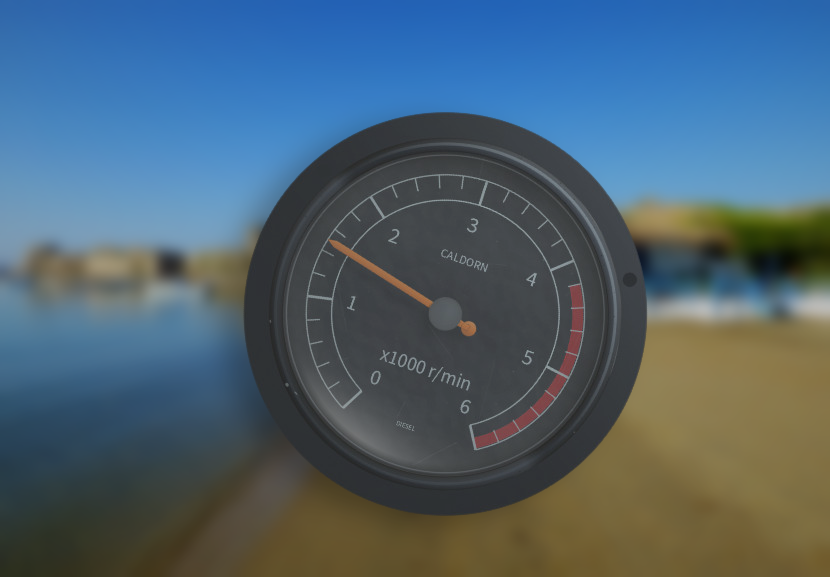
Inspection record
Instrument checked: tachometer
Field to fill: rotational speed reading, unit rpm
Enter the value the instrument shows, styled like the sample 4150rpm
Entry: 1500rpm
